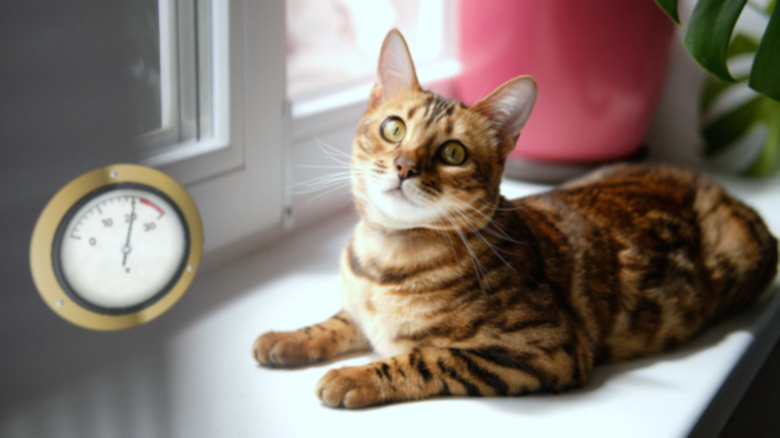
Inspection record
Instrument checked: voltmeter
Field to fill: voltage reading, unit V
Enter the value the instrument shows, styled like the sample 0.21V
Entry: 20V
